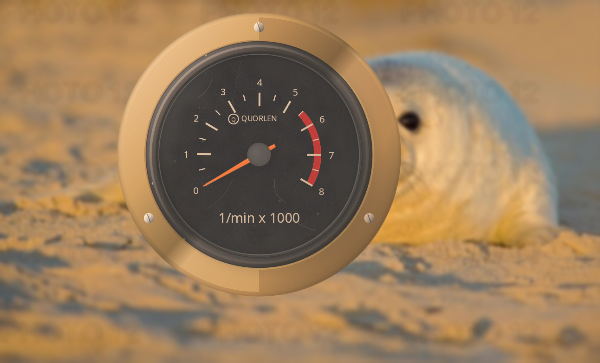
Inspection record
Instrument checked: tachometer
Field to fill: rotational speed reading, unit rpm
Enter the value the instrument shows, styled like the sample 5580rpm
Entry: 0rpm
